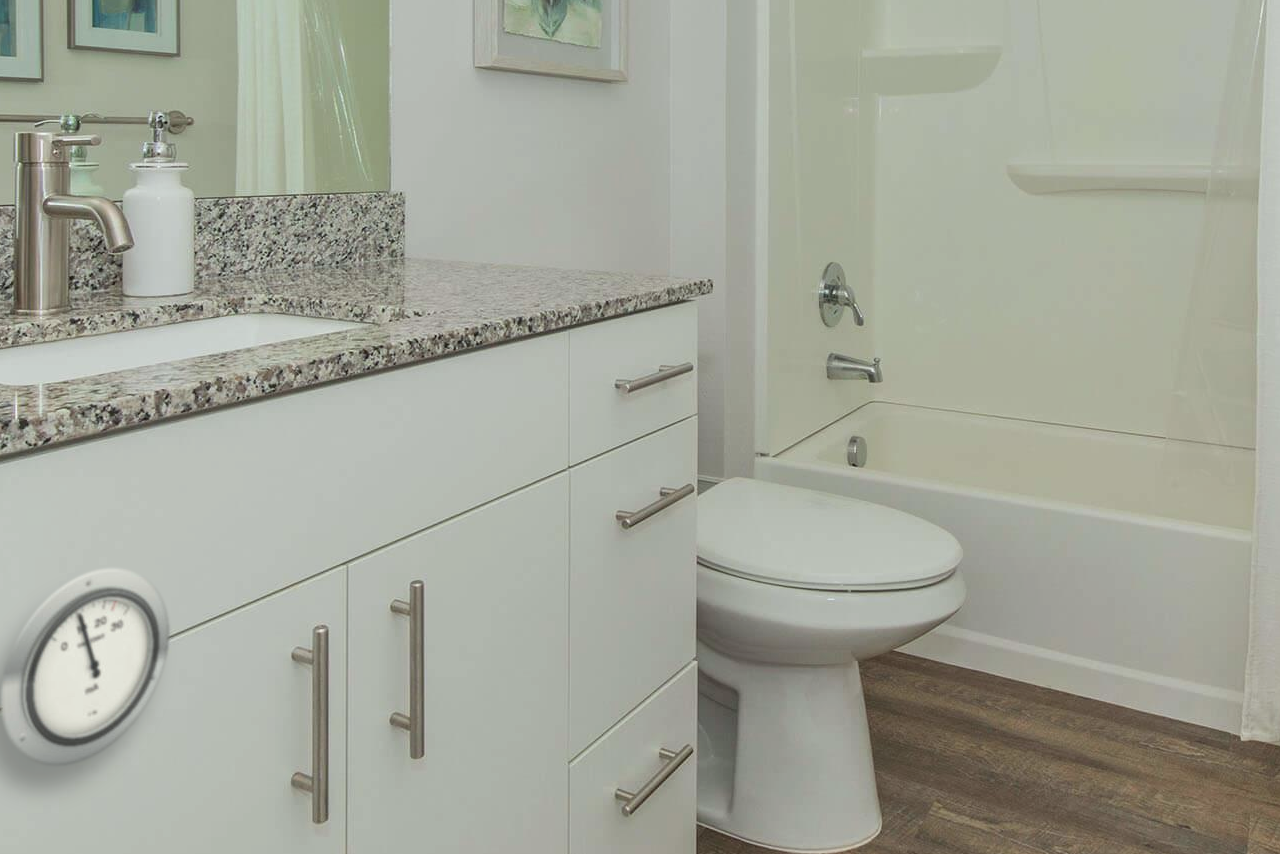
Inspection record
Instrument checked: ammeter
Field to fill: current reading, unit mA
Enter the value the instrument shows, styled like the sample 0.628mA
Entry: 10mA
